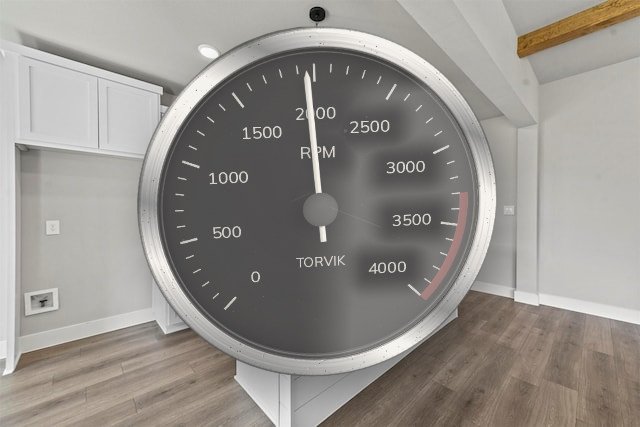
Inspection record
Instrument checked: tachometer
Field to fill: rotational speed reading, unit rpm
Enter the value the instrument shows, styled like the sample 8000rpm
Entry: 1950rpm
